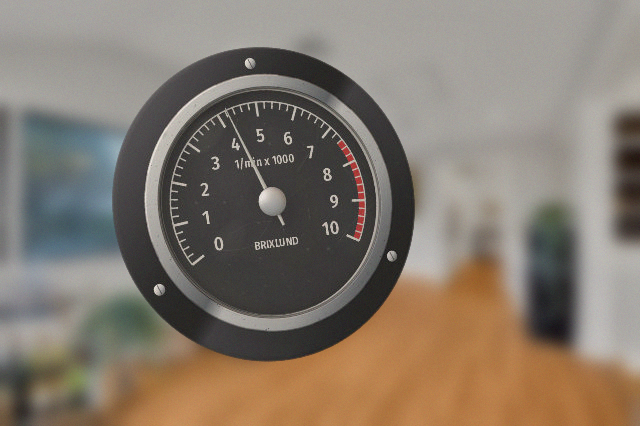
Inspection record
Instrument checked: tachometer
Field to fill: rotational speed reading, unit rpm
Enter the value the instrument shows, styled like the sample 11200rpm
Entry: 4200rpm
